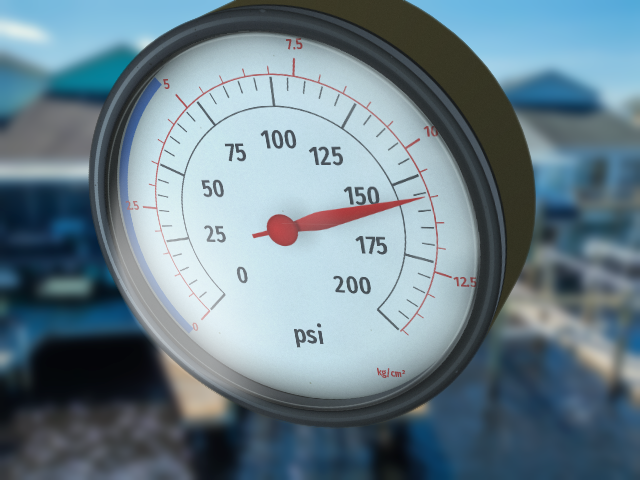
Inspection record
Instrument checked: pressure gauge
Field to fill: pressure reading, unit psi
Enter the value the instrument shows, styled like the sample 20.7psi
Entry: 155psi
